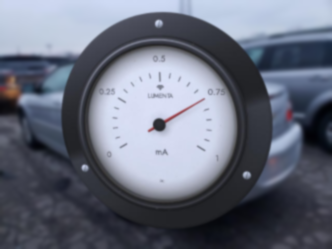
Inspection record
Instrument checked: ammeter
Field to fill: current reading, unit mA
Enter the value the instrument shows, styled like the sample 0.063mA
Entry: 0.75mA
